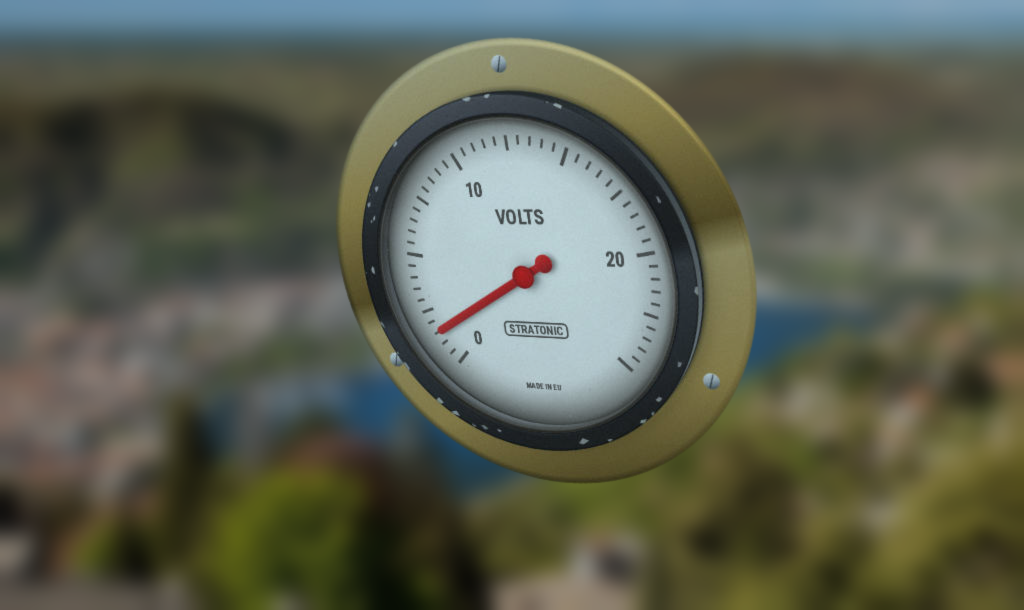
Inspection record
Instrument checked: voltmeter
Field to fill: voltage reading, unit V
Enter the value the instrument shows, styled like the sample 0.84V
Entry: 1.5V
